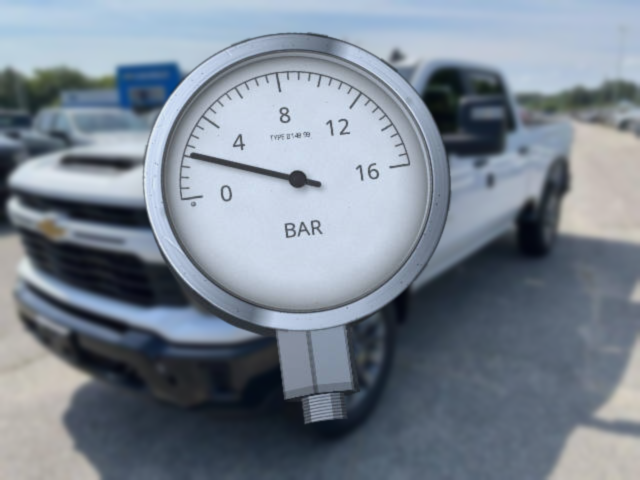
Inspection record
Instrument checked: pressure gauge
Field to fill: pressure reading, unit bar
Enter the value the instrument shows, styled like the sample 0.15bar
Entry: 2bar
